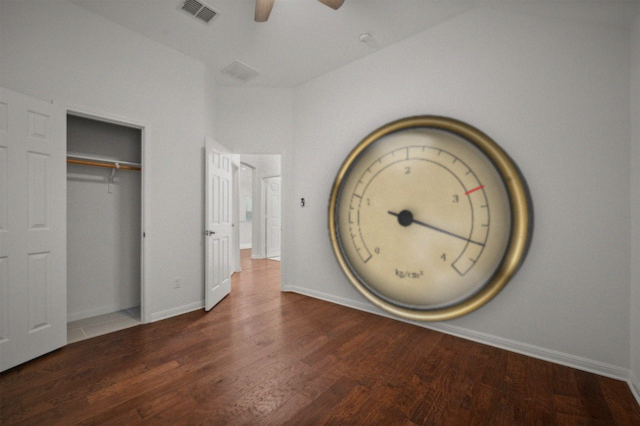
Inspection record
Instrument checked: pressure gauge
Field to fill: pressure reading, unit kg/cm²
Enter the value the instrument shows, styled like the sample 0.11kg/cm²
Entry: 3.6kg/cm²
